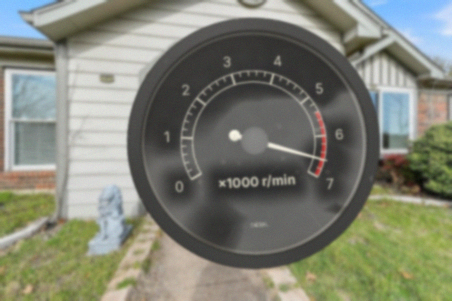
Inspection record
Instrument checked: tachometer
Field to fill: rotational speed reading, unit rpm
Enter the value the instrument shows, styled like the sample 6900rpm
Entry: 6600rpm
